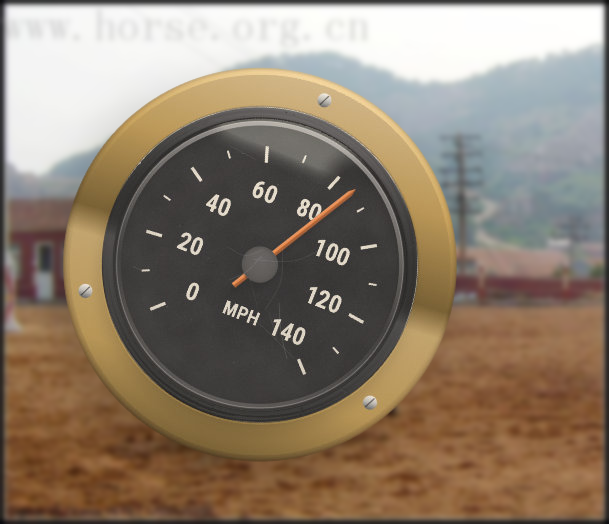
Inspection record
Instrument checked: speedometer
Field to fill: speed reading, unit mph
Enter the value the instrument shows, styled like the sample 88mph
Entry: 85mph
